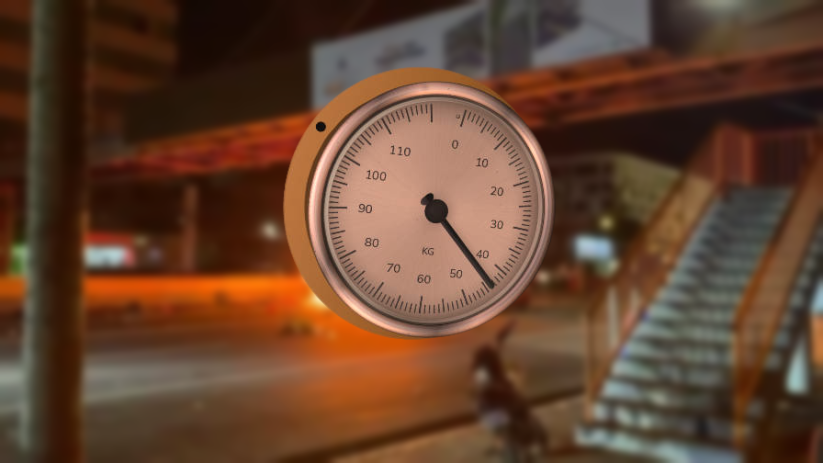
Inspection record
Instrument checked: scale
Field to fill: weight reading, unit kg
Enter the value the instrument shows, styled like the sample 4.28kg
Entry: 44kg
